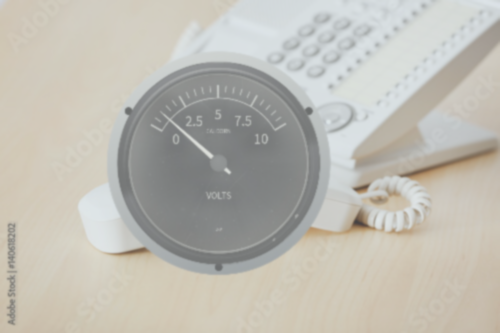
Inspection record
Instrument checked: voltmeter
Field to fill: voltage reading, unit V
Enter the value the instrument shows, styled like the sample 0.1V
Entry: 1V
